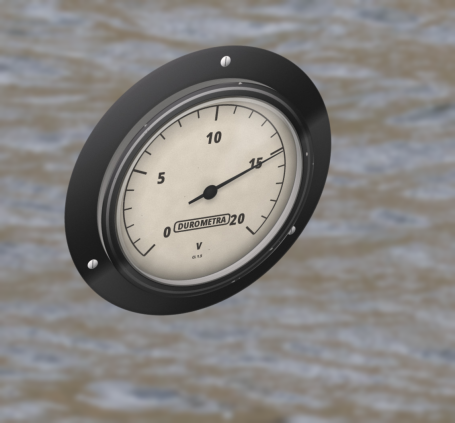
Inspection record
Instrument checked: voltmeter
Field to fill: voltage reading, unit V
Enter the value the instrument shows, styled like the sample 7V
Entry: 15V
